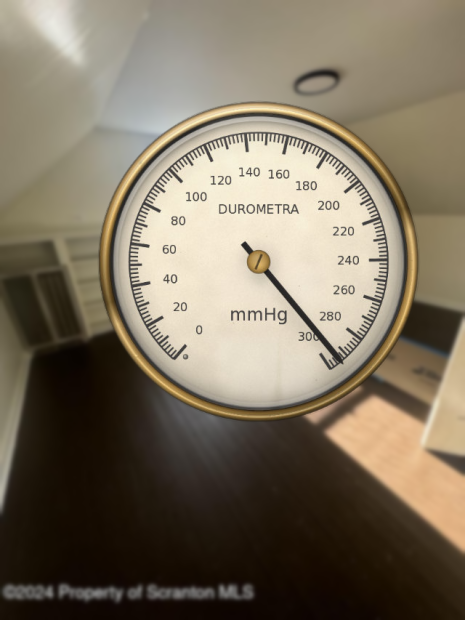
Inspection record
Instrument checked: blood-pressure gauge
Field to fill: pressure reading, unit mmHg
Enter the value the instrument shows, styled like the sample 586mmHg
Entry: 294mmHg
